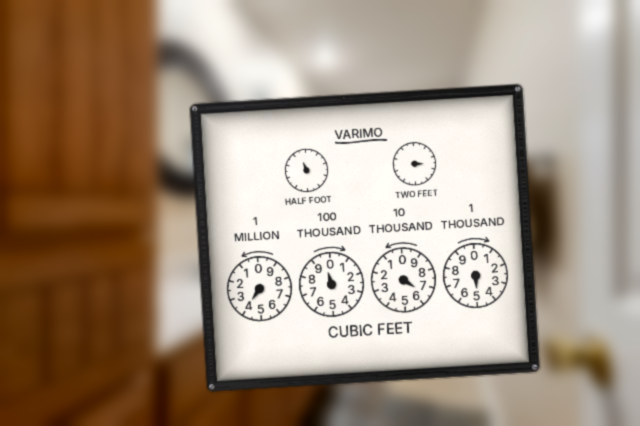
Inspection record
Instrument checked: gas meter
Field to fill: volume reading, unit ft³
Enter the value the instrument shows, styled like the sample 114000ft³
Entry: 396500ft³
